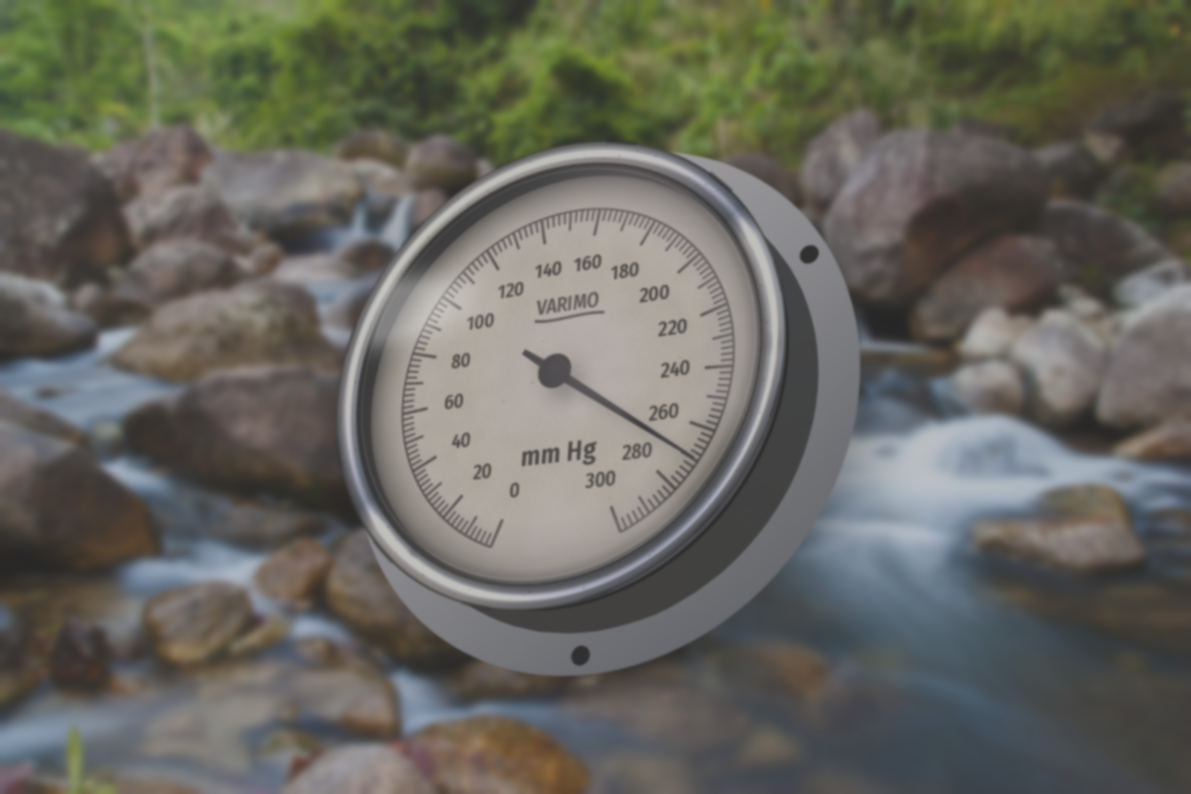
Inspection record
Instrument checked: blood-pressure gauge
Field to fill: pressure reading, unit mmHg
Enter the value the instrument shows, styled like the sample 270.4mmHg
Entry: 270mmHg
